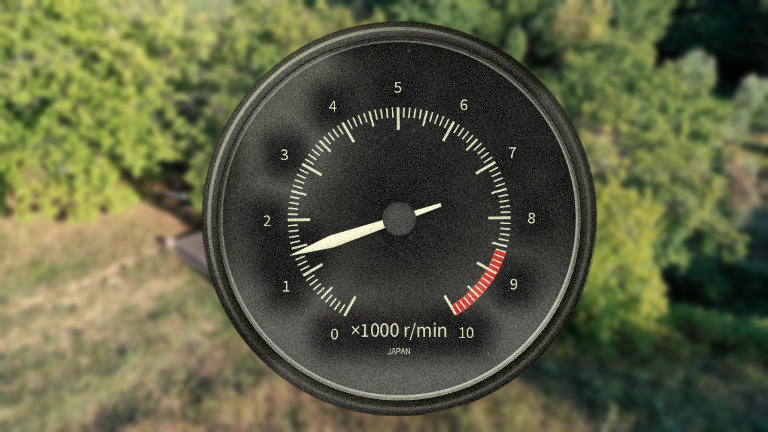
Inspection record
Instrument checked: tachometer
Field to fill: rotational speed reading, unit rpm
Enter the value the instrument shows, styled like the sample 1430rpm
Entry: 1400rpm
